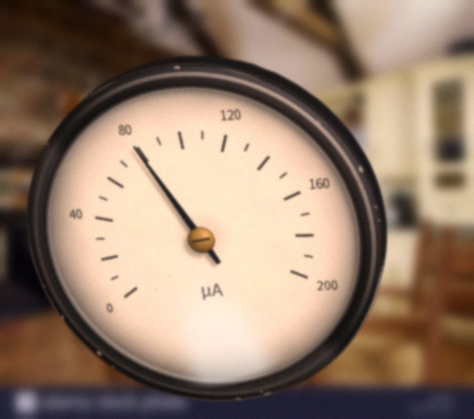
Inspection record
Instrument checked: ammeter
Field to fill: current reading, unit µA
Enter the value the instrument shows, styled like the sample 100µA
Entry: 80µA
